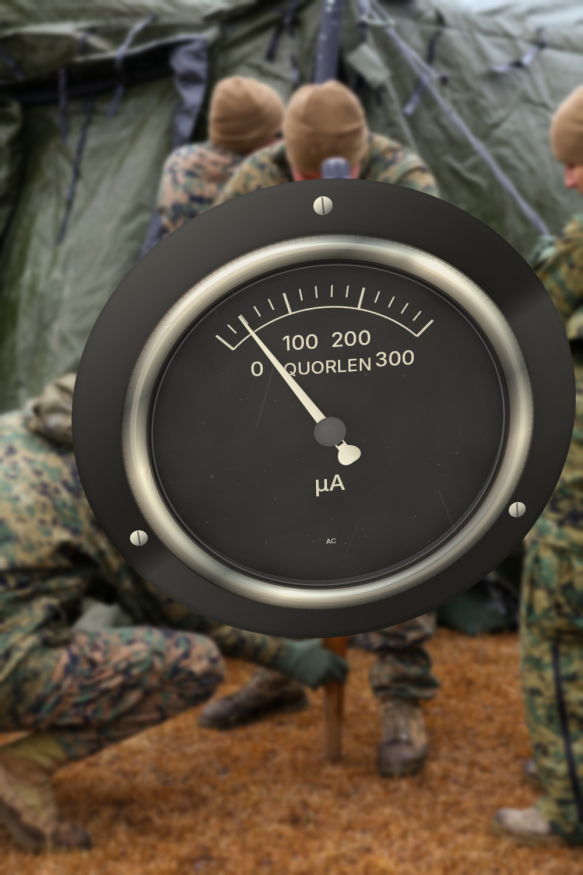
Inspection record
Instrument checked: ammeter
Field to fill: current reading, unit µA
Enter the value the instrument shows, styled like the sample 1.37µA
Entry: 40µA
